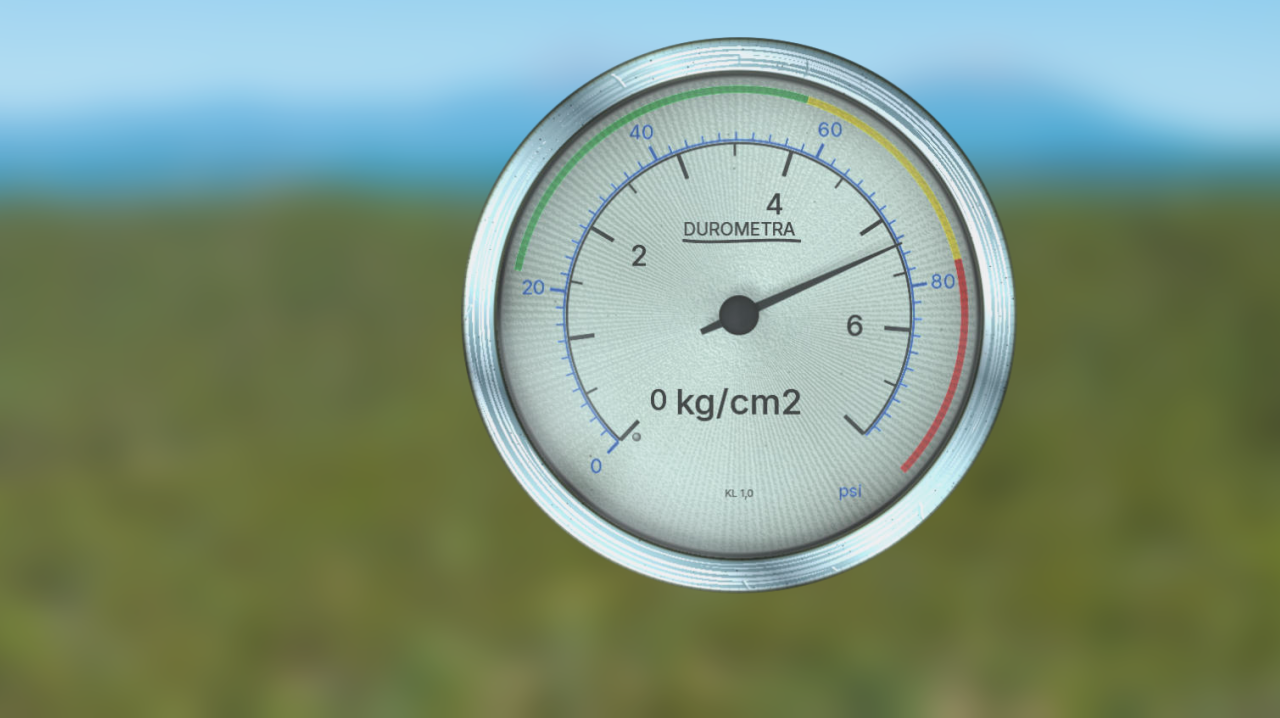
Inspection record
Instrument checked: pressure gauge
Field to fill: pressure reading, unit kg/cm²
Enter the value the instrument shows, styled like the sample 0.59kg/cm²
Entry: 5.25kg/cm²
